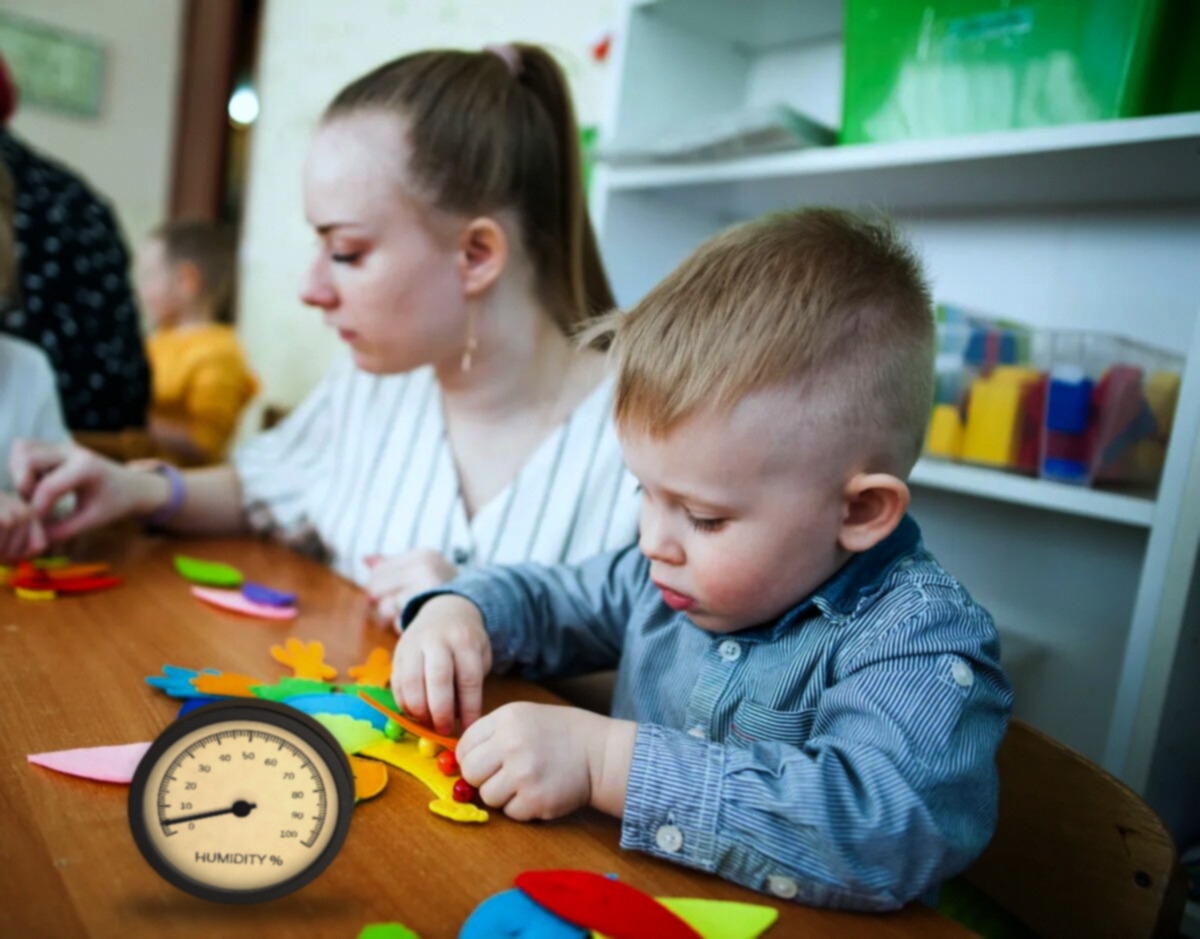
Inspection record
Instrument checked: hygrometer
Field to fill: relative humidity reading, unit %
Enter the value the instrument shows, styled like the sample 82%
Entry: 5%
